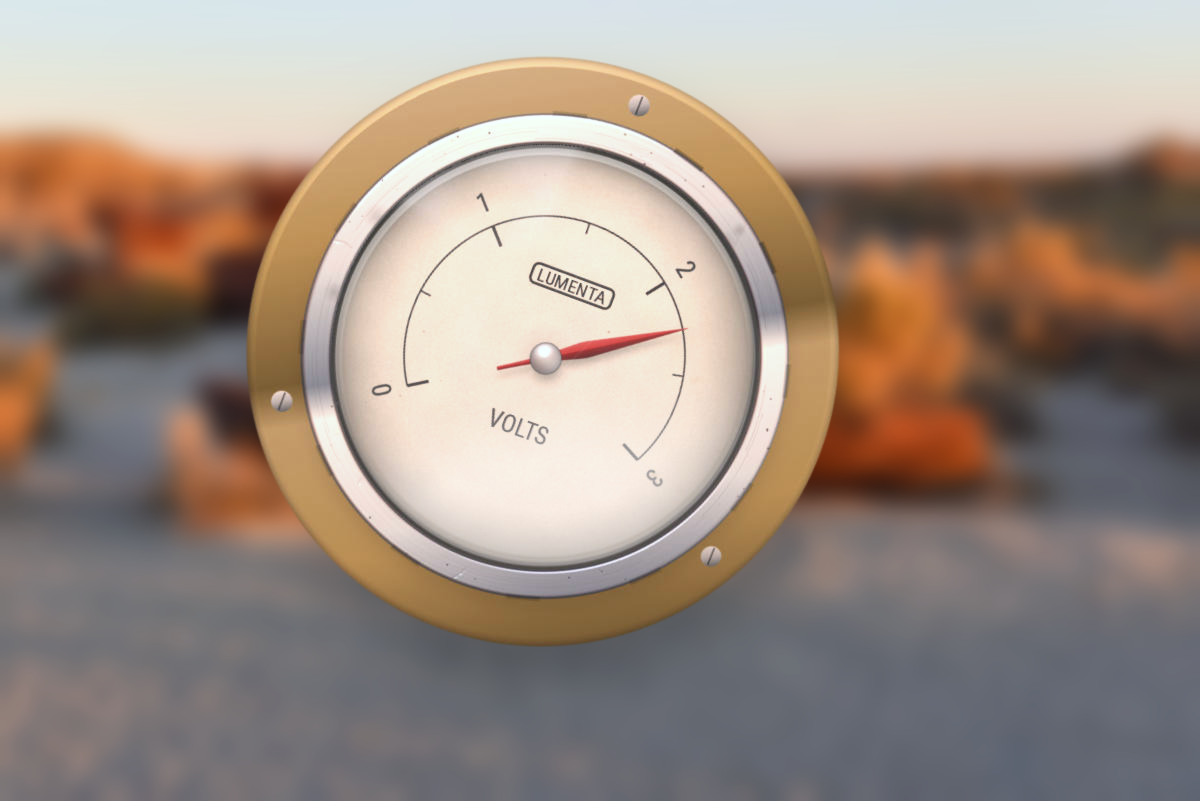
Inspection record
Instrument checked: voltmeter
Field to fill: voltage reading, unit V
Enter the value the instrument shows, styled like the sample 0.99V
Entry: 2.25V
